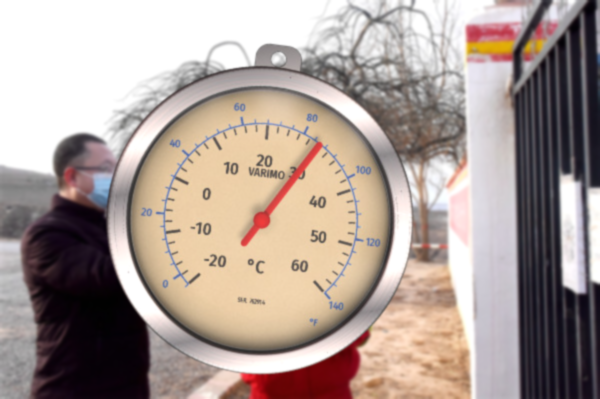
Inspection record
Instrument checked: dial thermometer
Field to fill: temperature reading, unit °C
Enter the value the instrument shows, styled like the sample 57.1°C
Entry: 30°C
